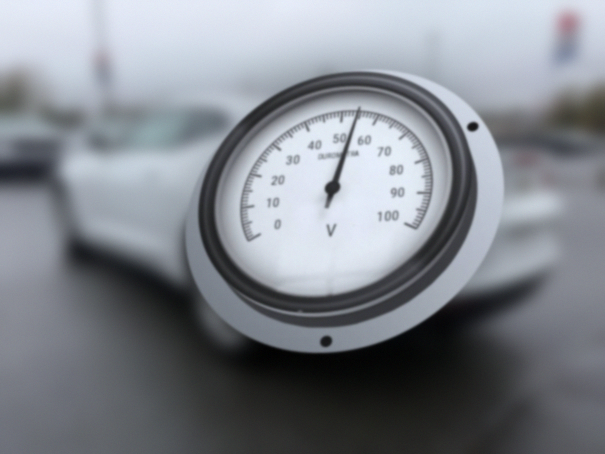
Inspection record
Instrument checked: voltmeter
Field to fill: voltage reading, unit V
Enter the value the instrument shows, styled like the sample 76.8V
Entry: 55V
